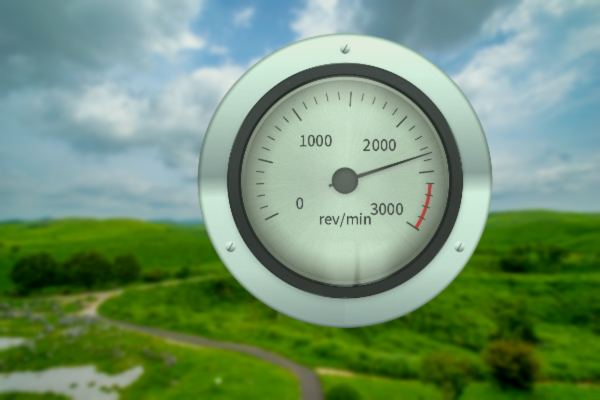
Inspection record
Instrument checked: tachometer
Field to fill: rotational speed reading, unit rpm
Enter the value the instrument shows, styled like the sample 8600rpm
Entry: 2350rpm
